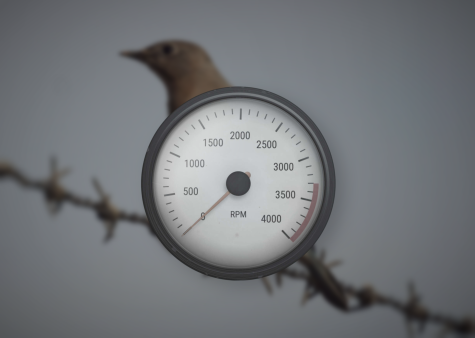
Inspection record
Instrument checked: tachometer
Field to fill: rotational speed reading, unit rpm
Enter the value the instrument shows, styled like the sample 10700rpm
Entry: 0rpm
